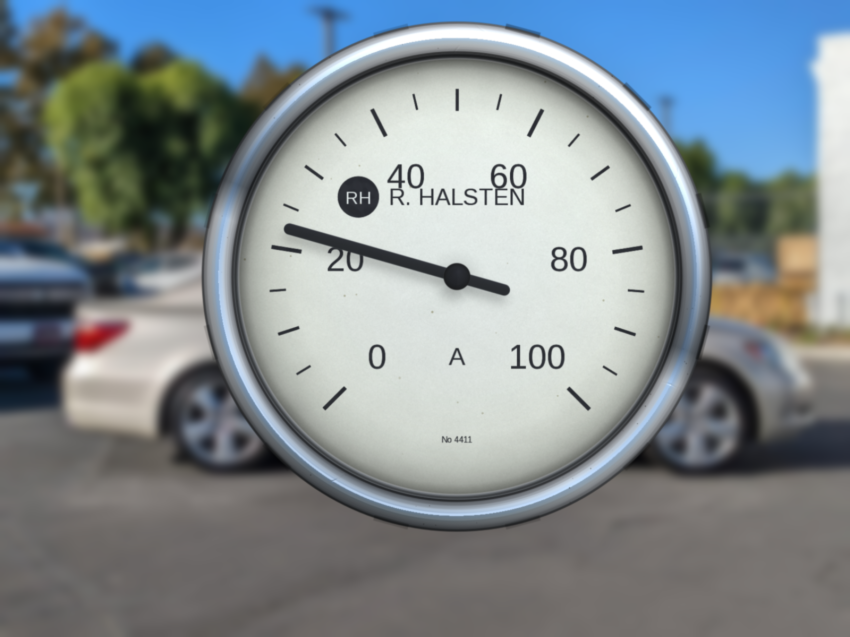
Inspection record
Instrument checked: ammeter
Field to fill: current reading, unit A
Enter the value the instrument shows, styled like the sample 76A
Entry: 22.5A
